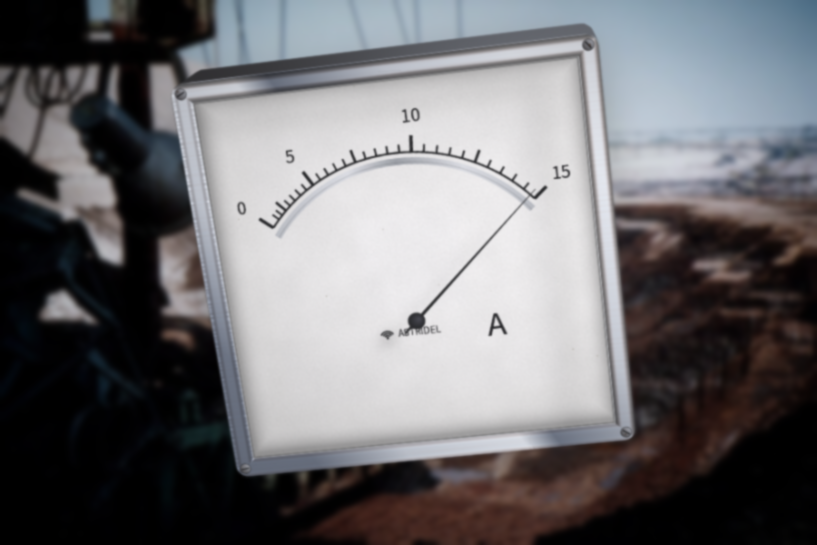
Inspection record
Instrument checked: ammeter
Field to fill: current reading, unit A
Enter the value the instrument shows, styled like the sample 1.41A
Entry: 14.75A
